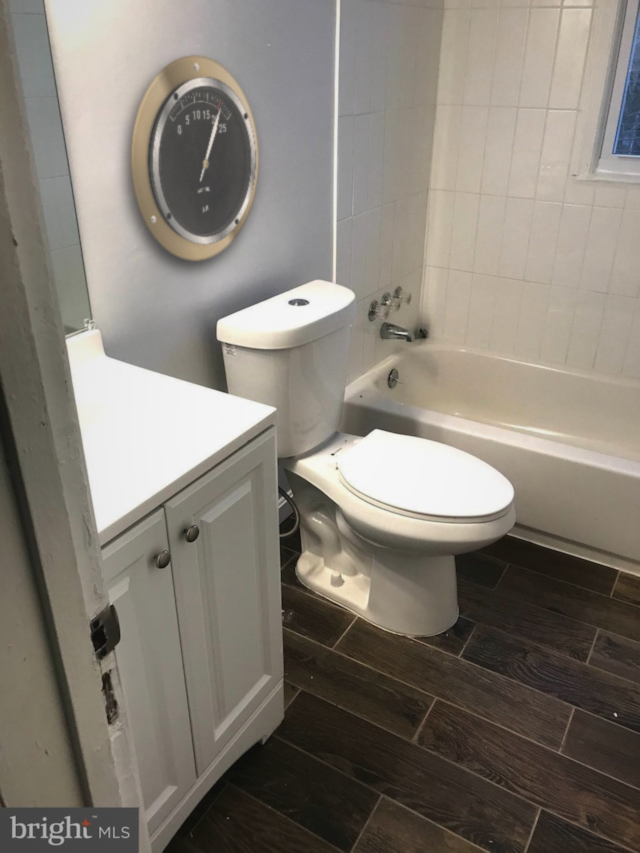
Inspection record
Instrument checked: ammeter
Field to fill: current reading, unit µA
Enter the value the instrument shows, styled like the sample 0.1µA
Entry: 20µA
